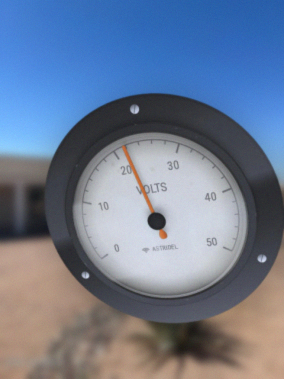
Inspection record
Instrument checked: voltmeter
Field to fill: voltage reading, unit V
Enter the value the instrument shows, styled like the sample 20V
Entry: 22V
